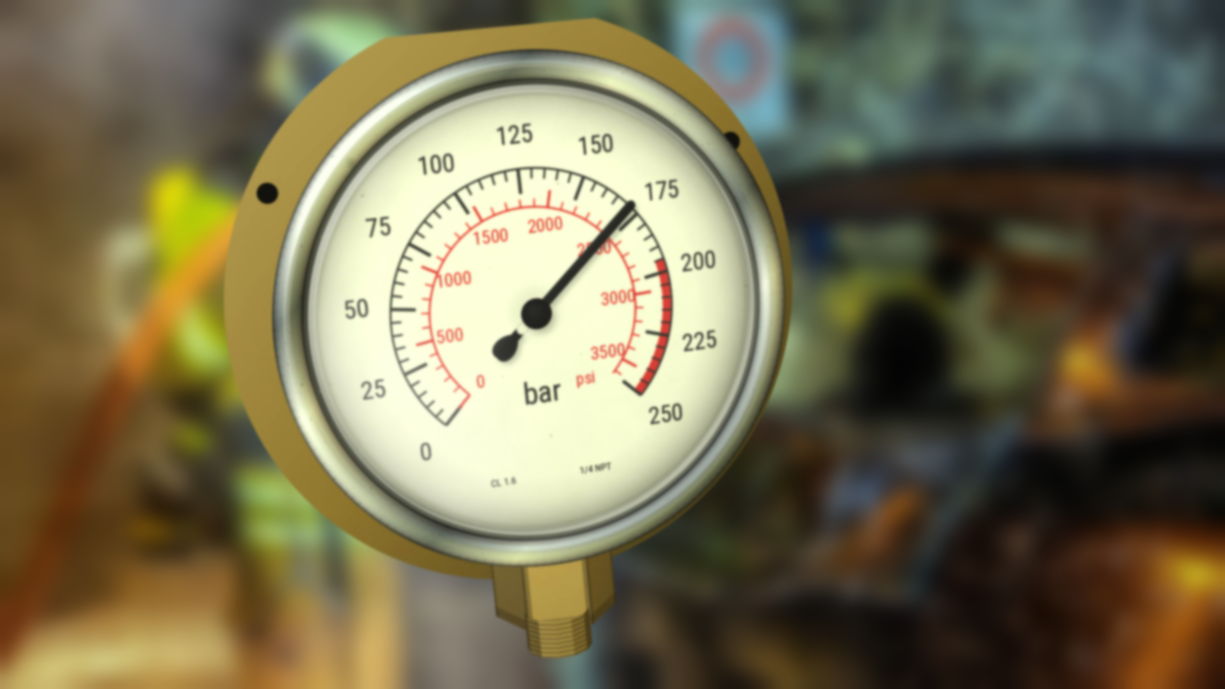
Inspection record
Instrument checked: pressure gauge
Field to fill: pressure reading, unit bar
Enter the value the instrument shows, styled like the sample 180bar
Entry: 170bar
